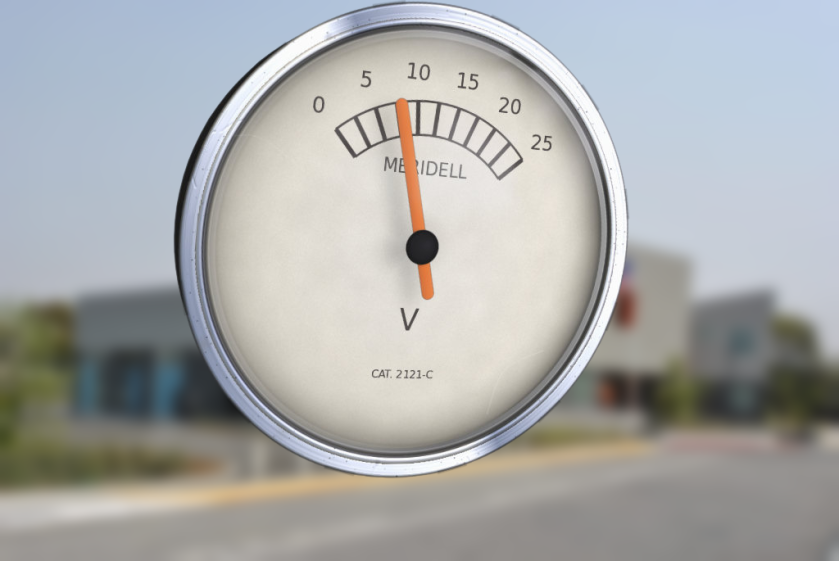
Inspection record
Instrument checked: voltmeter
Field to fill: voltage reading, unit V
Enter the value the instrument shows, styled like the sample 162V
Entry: 7.5V
